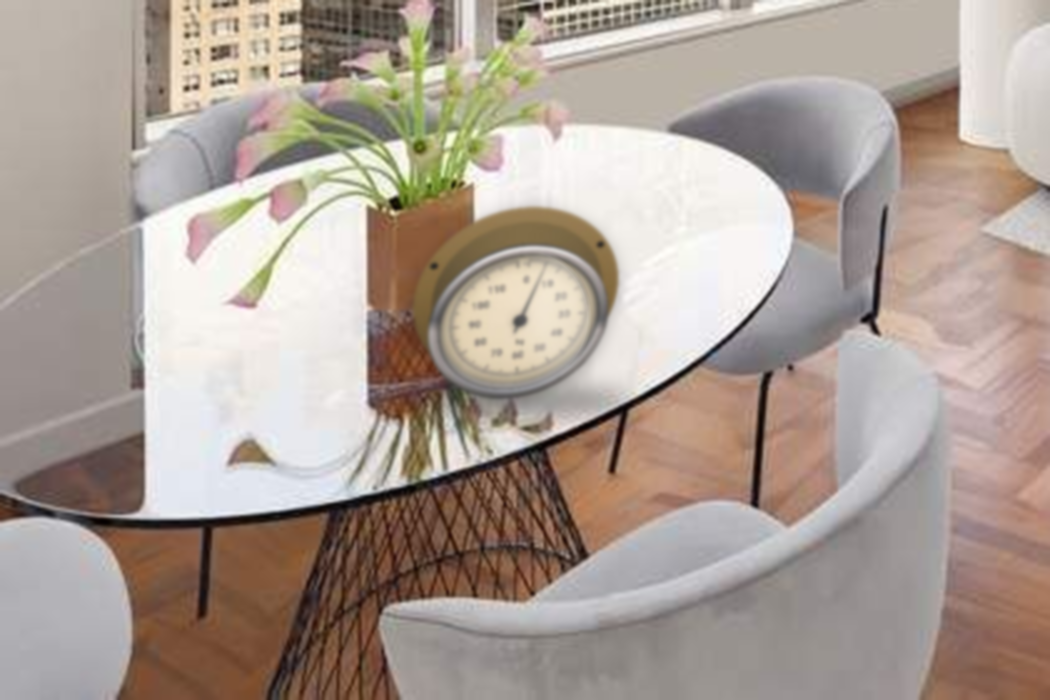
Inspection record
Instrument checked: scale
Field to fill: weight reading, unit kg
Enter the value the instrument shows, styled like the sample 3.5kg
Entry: 5kg
